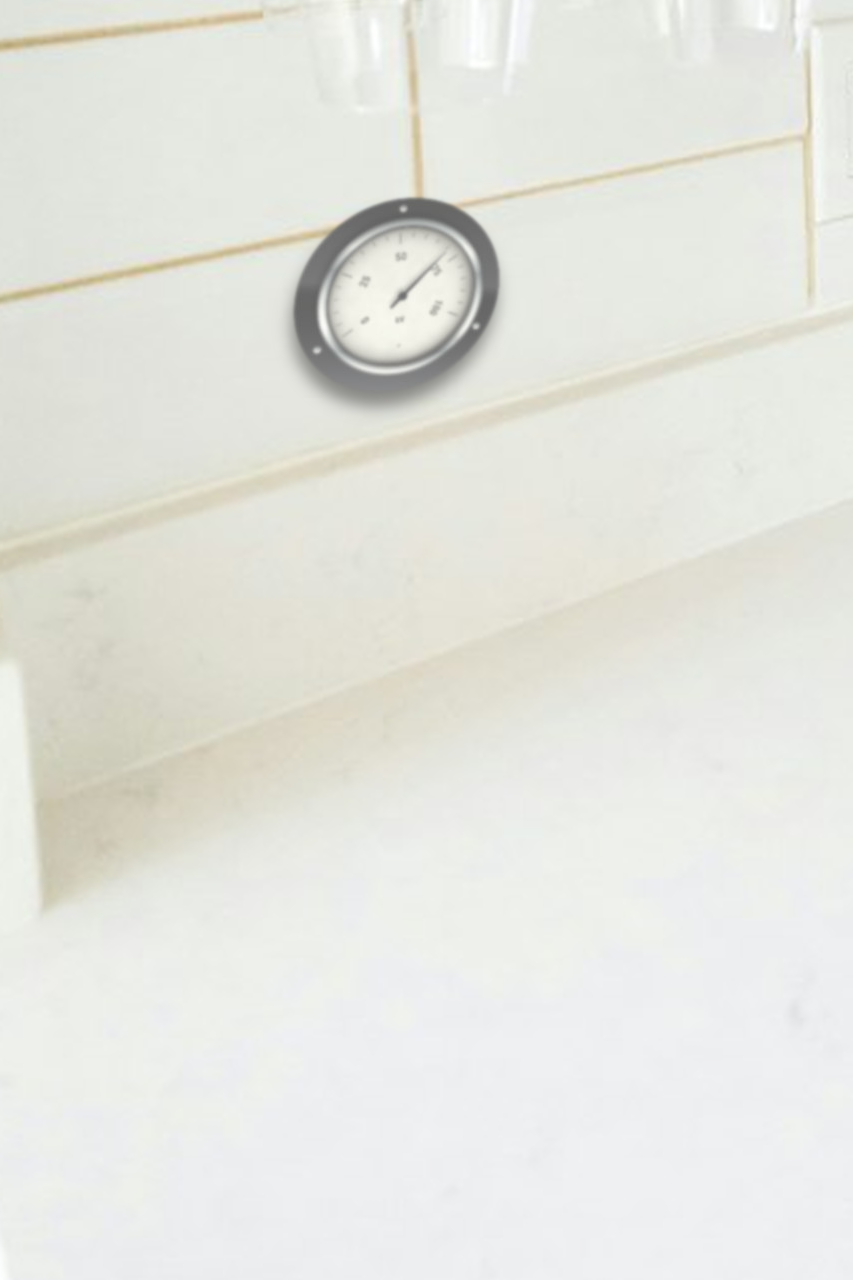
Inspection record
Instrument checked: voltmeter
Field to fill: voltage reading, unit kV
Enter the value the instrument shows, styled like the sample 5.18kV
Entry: 70kV
